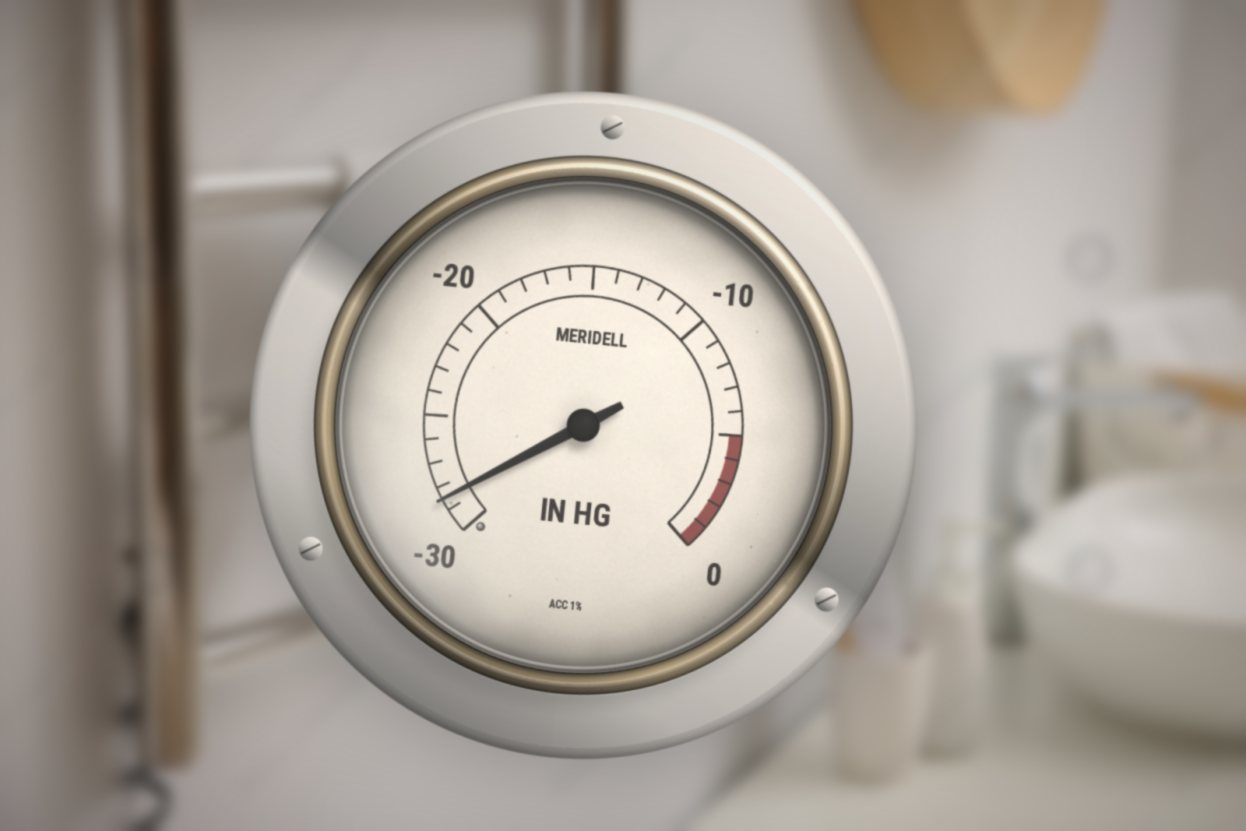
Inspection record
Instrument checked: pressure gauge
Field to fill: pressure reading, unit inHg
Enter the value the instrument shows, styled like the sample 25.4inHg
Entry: -28.5inHg
